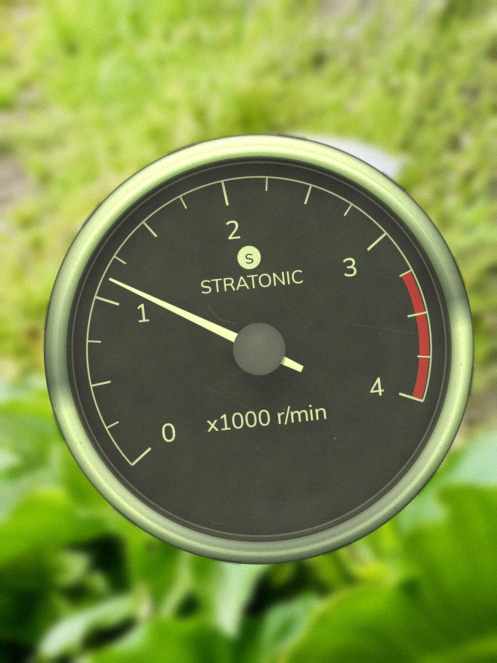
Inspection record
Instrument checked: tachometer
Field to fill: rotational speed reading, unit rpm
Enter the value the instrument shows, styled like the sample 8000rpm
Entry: 1125rpm
